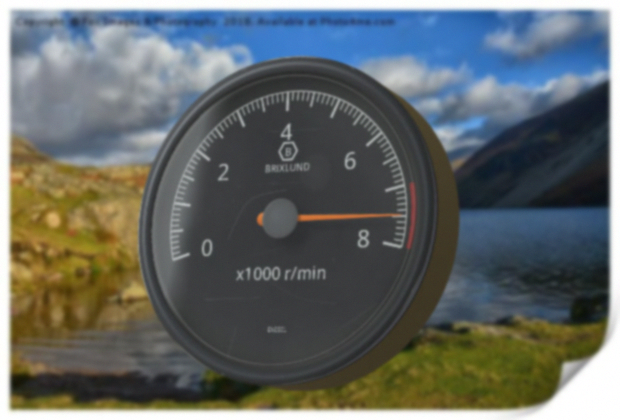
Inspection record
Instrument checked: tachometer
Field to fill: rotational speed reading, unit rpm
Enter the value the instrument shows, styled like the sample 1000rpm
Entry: 7500rpm
